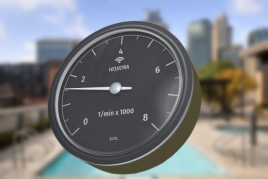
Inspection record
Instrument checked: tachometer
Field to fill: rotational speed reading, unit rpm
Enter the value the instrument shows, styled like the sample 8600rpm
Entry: 1500rpm
